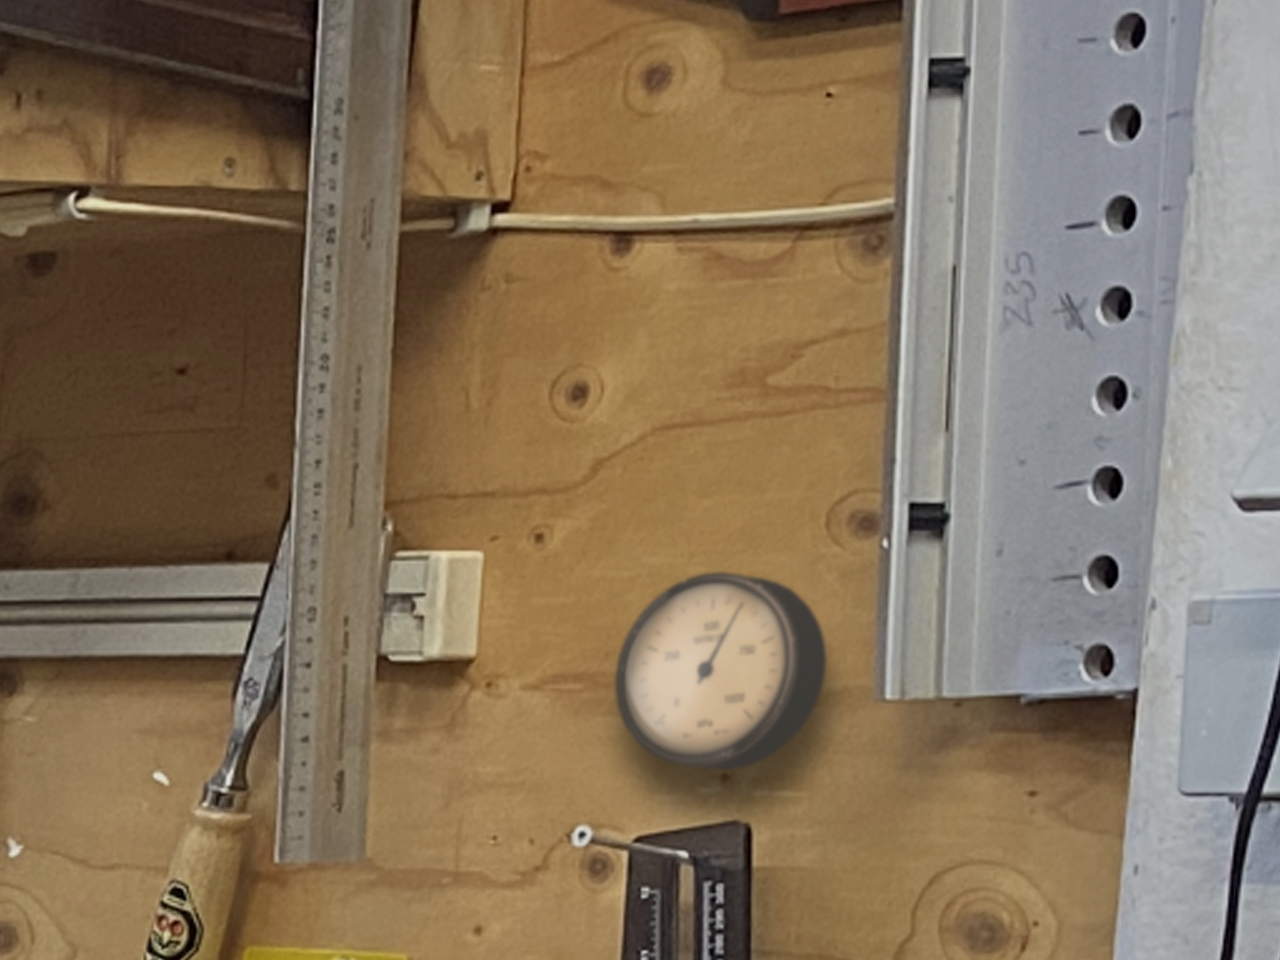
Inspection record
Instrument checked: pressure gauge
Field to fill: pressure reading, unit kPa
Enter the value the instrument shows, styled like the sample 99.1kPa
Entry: 600kPa
